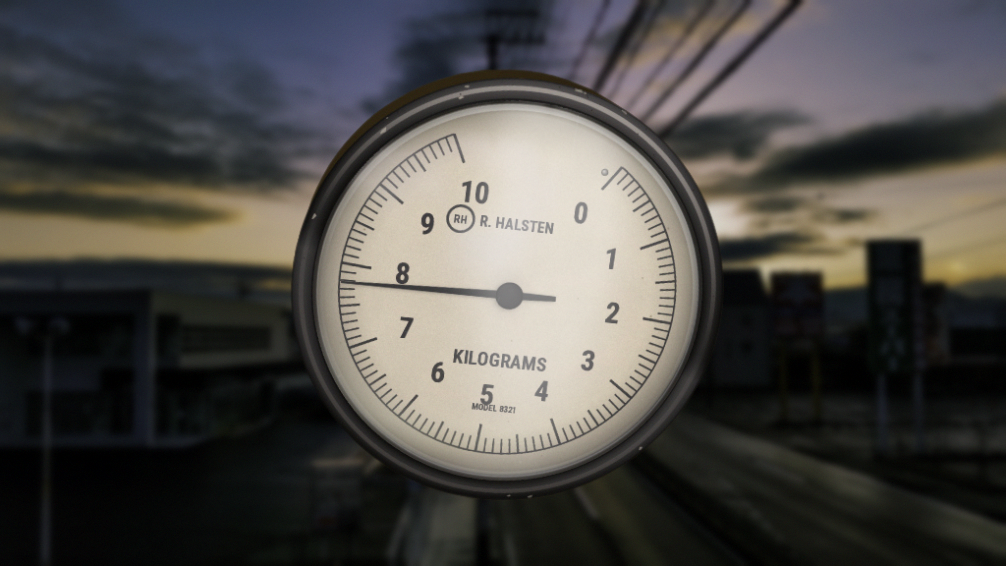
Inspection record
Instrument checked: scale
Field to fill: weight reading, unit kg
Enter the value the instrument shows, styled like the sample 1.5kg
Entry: 7.8kg
